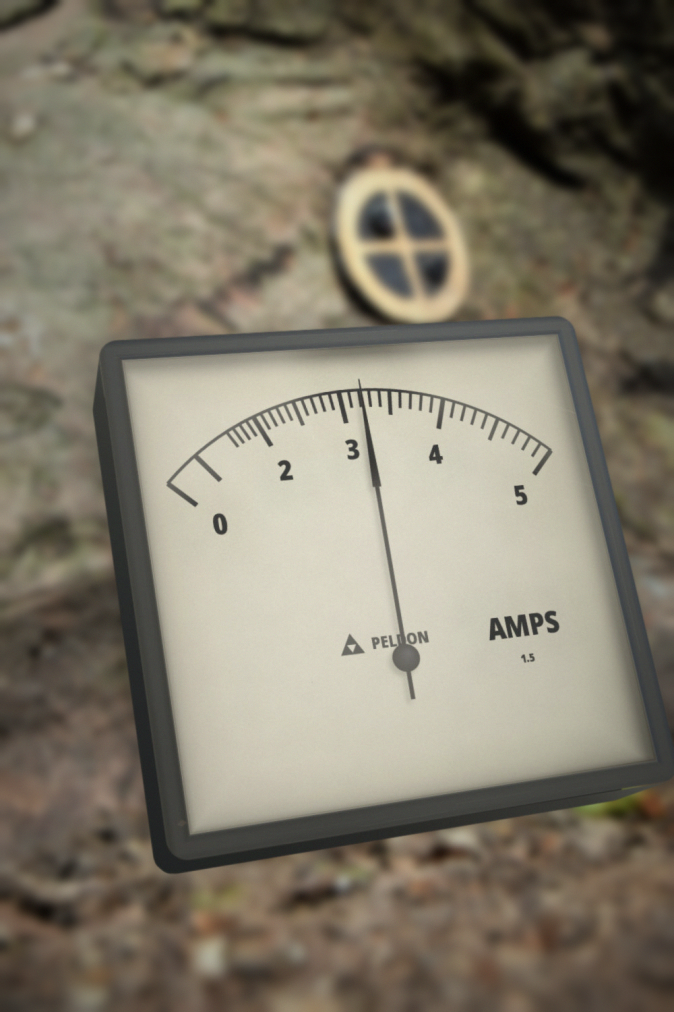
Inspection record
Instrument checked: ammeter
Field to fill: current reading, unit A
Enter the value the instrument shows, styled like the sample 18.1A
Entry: 3.2A
